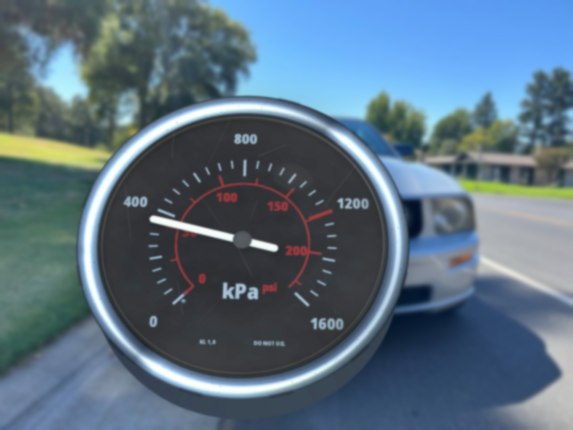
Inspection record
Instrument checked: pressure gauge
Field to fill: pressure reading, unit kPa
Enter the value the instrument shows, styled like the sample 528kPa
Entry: 350kPa
